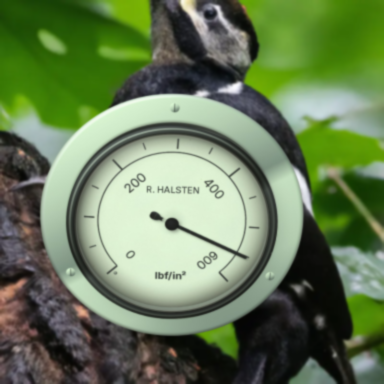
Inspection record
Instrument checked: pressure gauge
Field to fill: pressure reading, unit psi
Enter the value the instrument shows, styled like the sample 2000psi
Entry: 550psi
